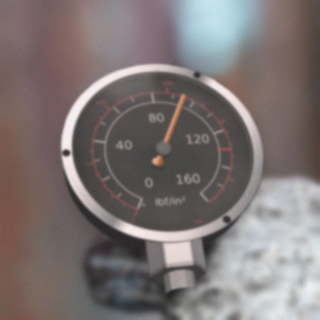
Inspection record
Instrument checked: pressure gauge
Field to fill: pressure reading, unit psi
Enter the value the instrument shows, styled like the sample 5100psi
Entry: 95psi
